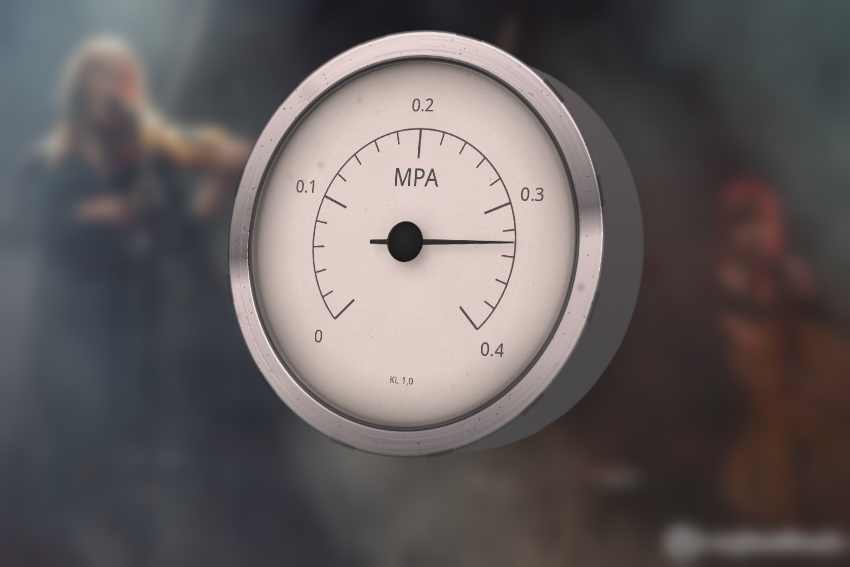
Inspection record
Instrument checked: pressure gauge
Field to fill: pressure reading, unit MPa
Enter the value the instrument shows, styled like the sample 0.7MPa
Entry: 0.33MPa
